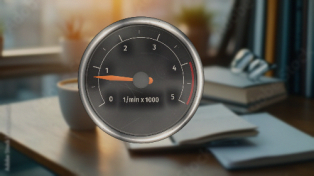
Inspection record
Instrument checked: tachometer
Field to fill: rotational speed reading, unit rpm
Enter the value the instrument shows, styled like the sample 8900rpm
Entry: 750rpm
